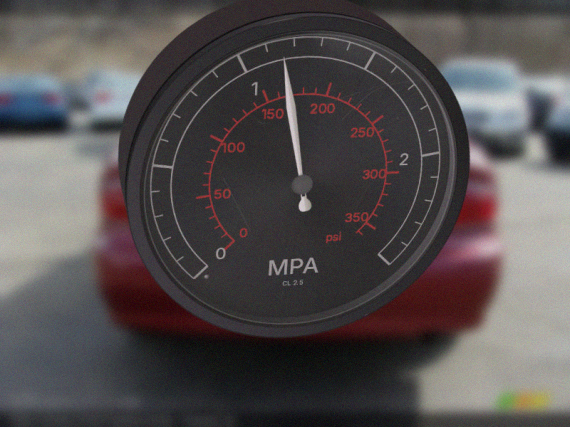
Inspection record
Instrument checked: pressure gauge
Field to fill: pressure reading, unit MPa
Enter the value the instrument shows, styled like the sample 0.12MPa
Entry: 1.15MPa
